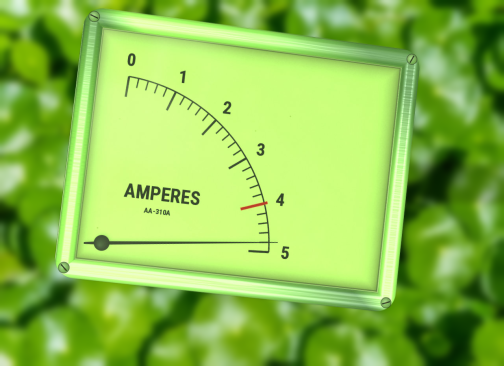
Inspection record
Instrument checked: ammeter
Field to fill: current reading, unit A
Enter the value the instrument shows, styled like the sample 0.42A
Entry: 4.8A
